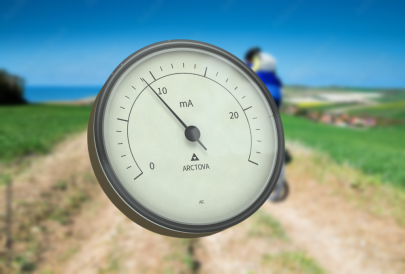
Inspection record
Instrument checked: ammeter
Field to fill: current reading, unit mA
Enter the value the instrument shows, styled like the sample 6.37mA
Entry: 9mA
